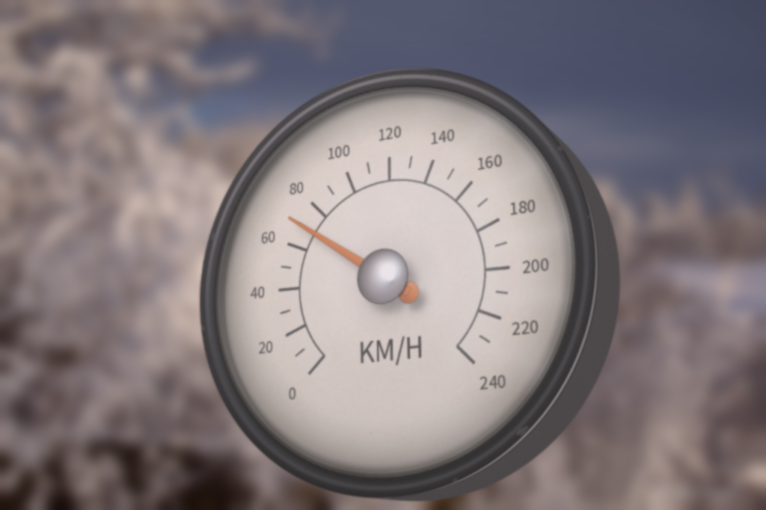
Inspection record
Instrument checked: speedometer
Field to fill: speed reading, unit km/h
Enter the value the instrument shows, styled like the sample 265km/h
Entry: 70km/h
